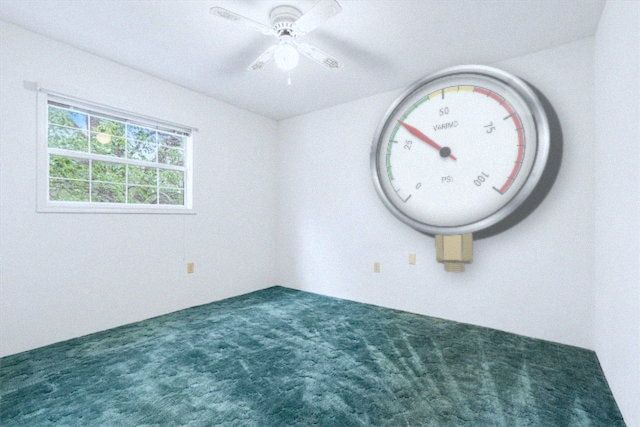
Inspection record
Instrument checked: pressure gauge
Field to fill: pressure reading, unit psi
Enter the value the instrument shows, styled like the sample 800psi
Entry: 32.5psi
